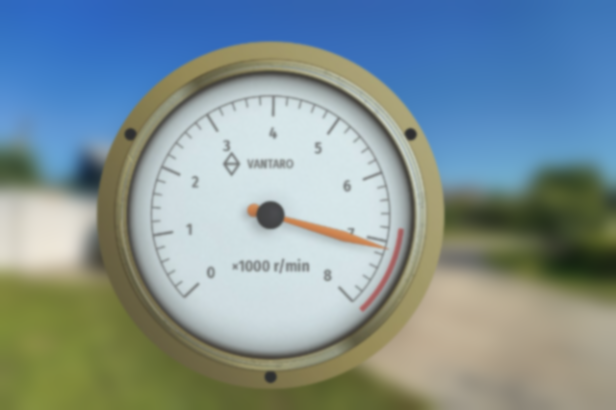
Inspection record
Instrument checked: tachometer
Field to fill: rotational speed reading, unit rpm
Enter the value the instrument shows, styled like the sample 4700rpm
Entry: 7100rpm
